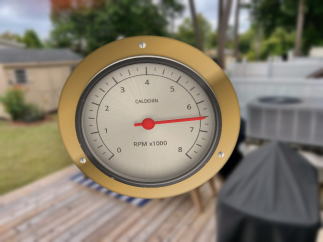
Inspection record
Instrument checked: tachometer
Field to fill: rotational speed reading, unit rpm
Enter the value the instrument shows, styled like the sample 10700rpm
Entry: 6500rpm
